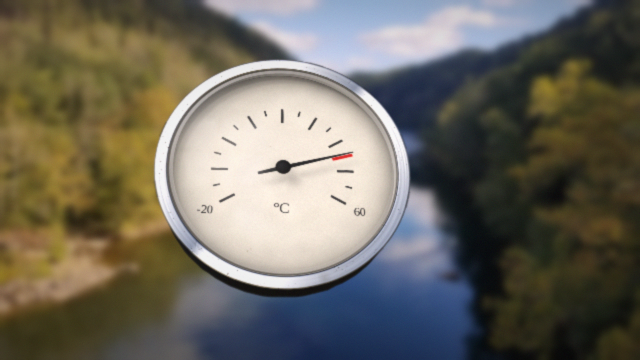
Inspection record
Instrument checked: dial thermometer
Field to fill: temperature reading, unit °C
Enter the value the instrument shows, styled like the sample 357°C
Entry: 45°C
